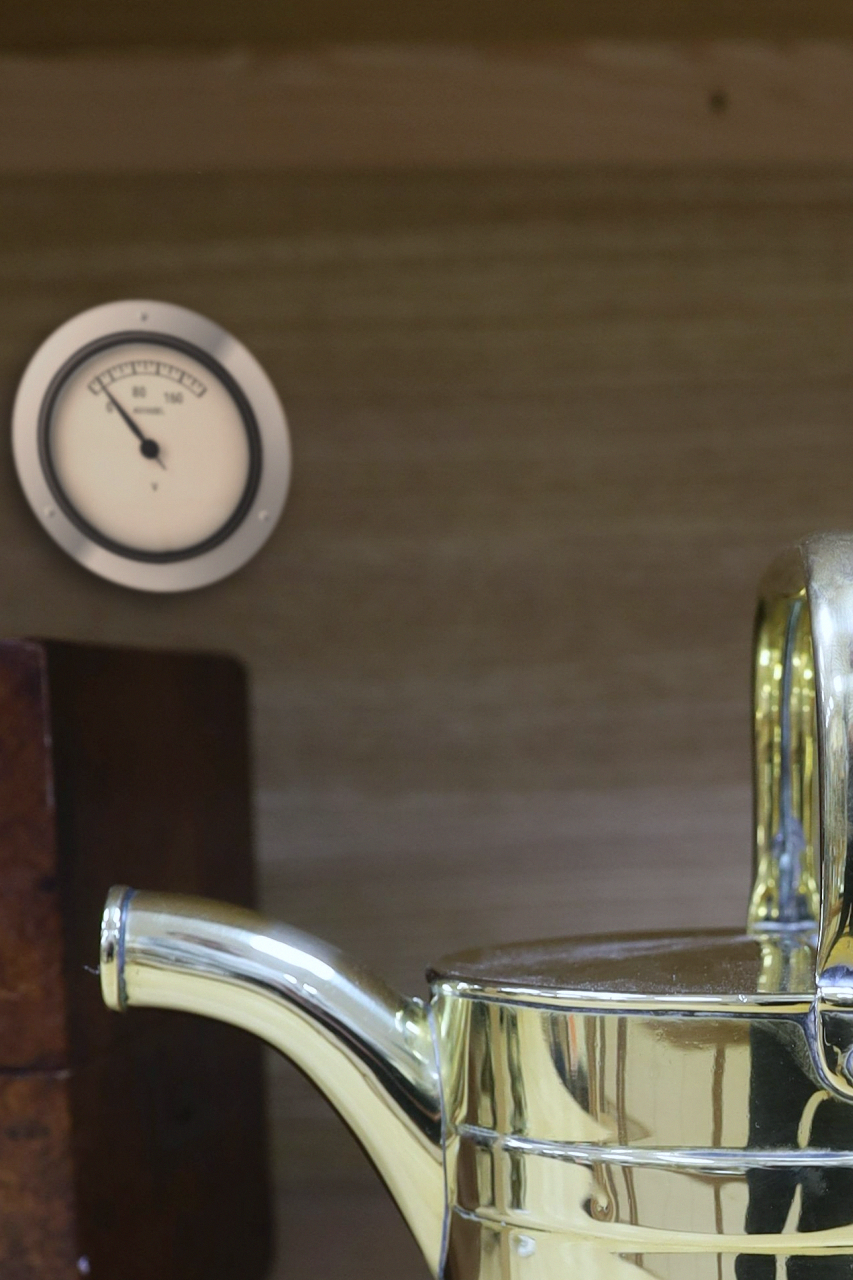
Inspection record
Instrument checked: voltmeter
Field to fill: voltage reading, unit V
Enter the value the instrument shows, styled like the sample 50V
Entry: 20V
